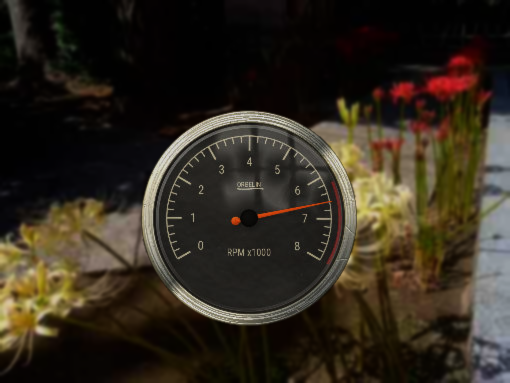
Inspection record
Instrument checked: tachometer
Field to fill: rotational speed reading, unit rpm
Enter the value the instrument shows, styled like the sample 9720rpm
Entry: 6600rpm
